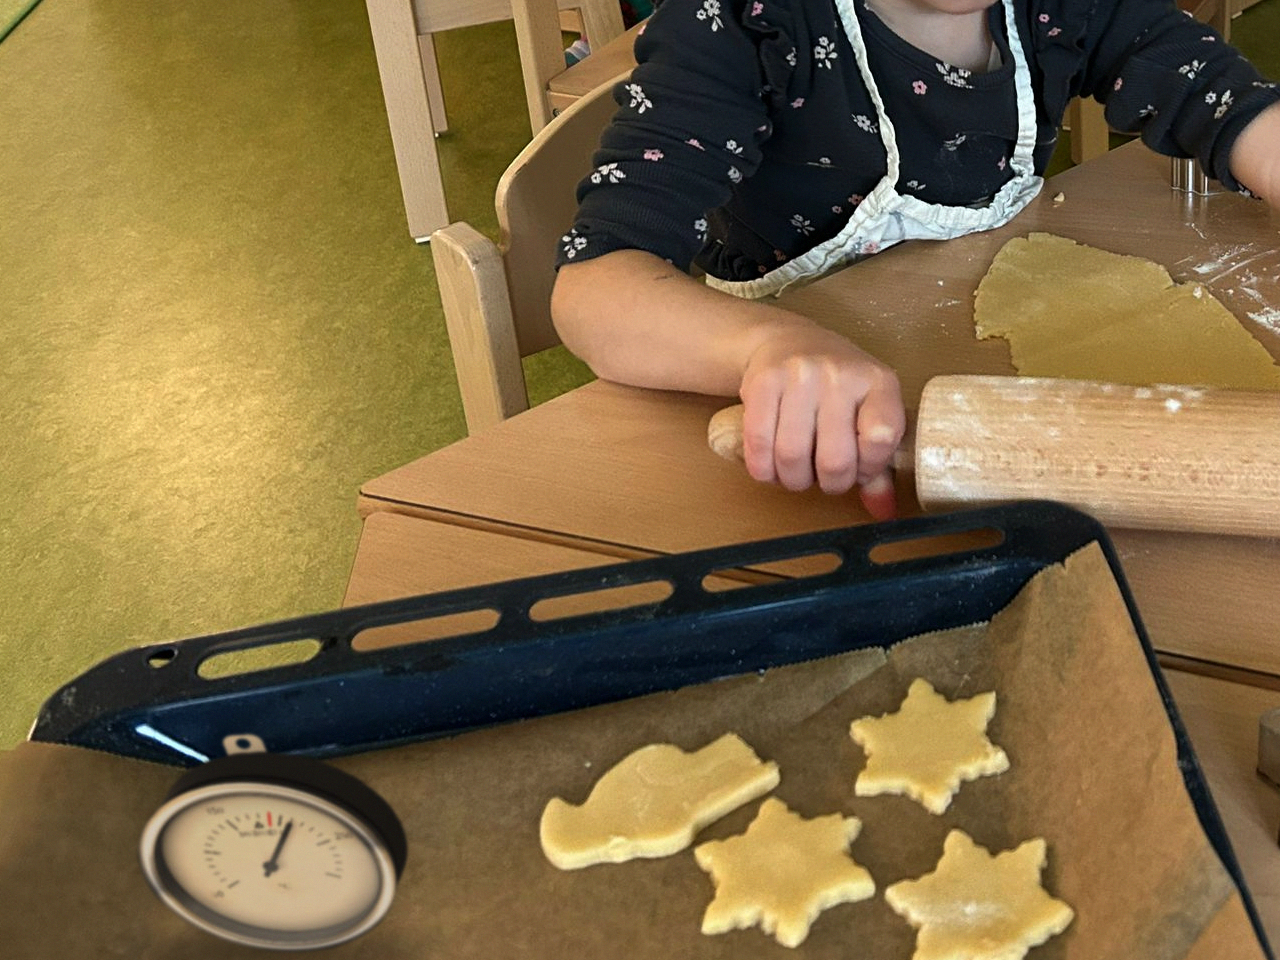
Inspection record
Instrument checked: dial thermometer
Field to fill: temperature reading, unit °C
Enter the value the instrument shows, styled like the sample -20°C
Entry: 210°C
